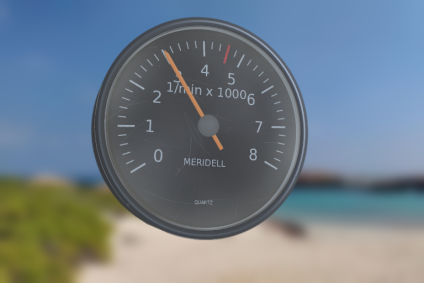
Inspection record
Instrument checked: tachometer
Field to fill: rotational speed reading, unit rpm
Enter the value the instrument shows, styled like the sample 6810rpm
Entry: 3000rpm
